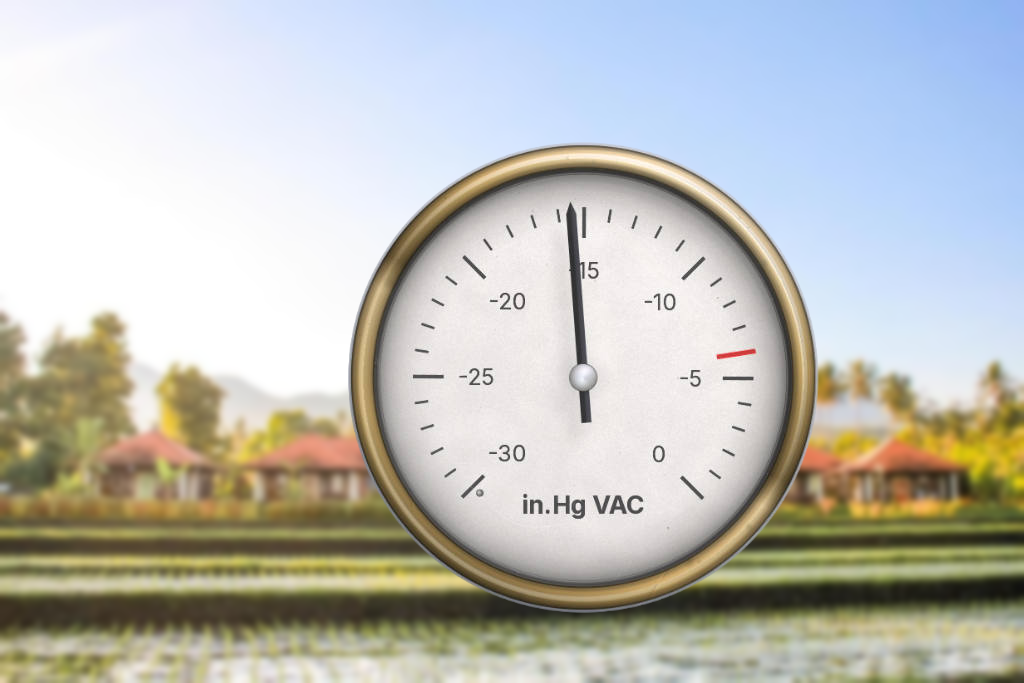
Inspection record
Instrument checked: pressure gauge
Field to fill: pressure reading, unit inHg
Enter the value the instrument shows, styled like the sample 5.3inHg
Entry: -15.5inHg
